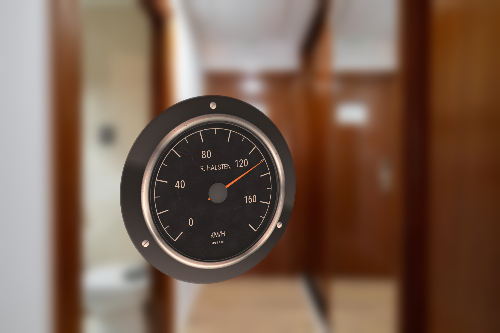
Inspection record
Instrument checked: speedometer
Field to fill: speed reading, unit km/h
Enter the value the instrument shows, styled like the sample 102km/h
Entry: 130km/h
